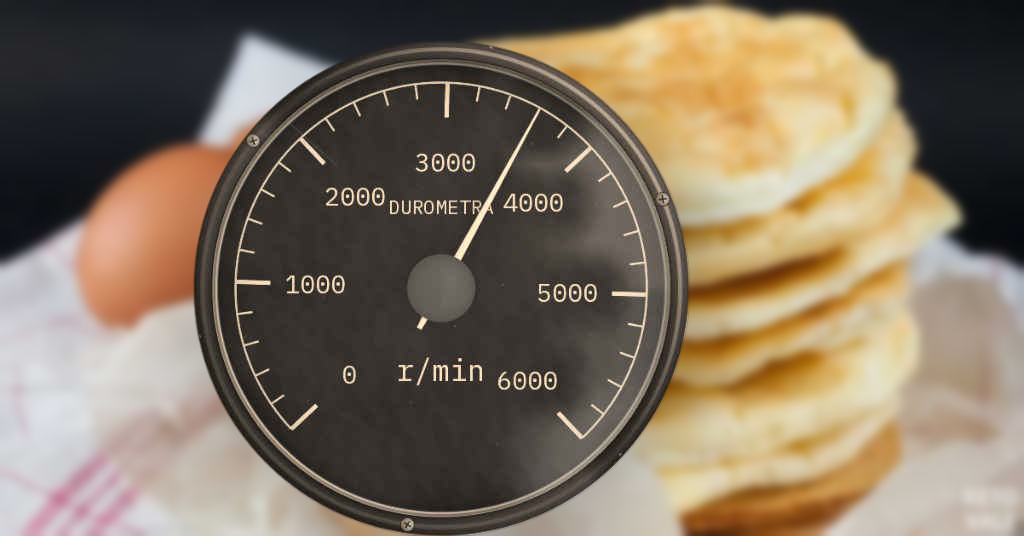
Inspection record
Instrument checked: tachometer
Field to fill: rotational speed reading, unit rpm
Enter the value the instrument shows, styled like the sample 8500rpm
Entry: 3600rpm
